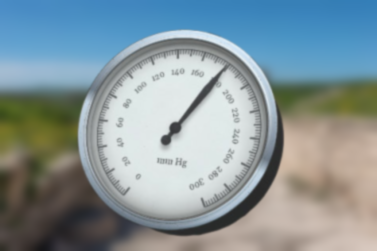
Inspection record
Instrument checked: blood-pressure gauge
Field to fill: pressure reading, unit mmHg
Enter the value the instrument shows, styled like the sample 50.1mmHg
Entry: 180mmHg
